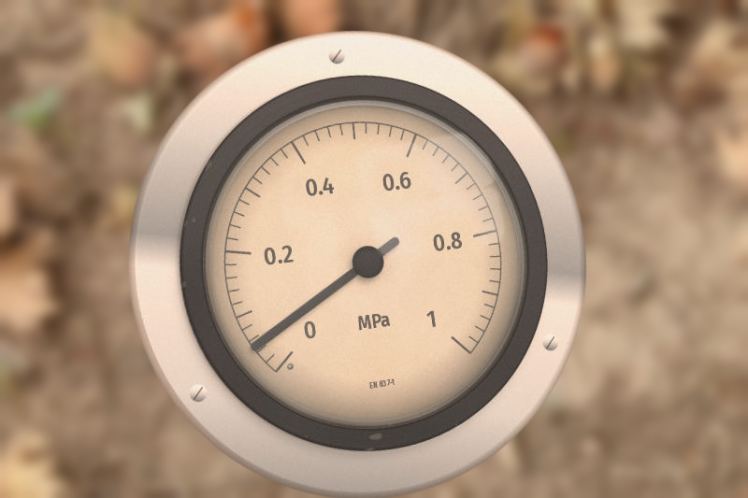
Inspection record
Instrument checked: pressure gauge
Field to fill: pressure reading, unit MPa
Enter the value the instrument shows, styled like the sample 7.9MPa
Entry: 0.05MPa
